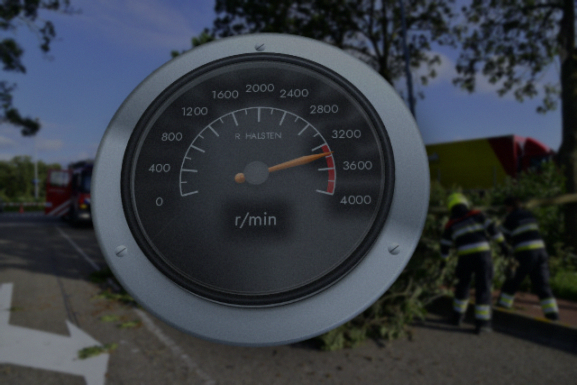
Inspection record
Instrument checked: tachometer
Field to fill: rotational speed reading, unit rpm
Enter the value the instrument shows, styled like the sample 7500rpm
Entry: 3400rpm
